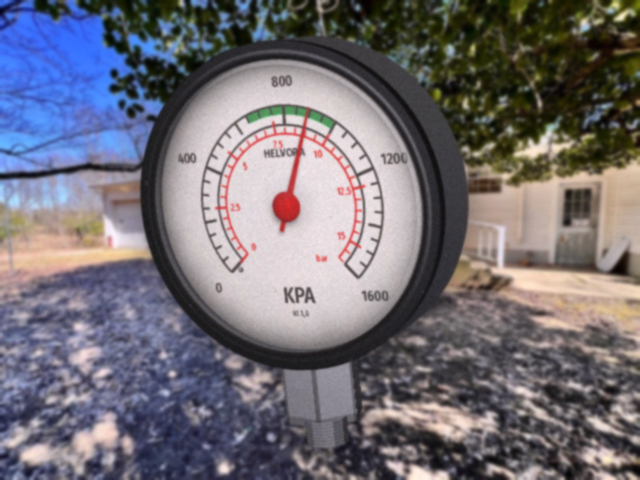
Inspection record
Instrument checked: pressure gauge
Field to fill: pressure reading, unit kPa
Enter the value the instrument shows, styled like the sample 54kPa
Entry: 900kPa
